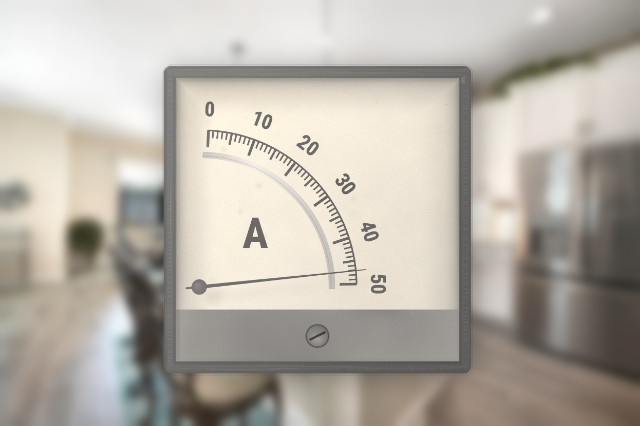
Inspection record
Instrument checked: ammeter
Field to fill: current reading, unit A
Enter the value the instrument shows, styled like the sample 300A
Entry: 47A
